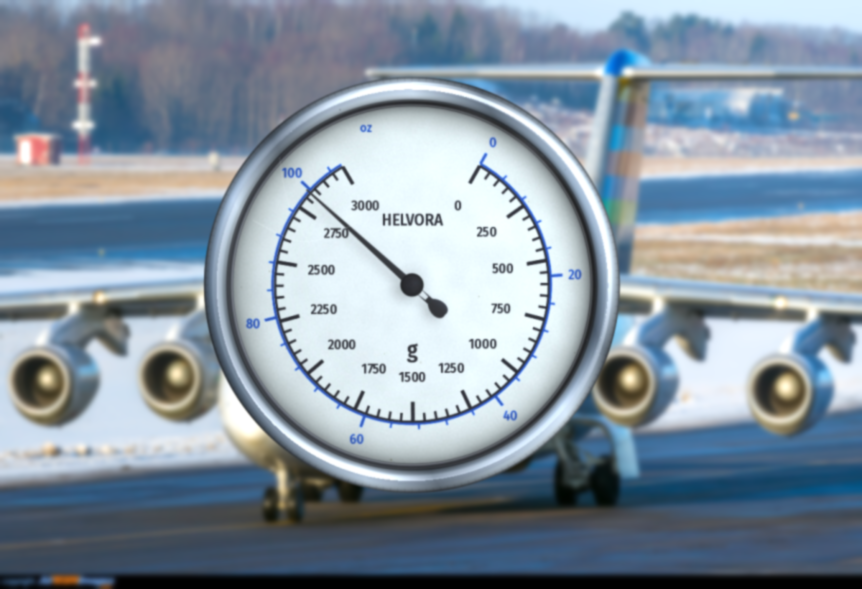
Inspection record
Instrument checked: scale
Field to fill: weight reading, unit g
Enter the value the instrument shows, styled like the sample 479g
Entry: 2825g
